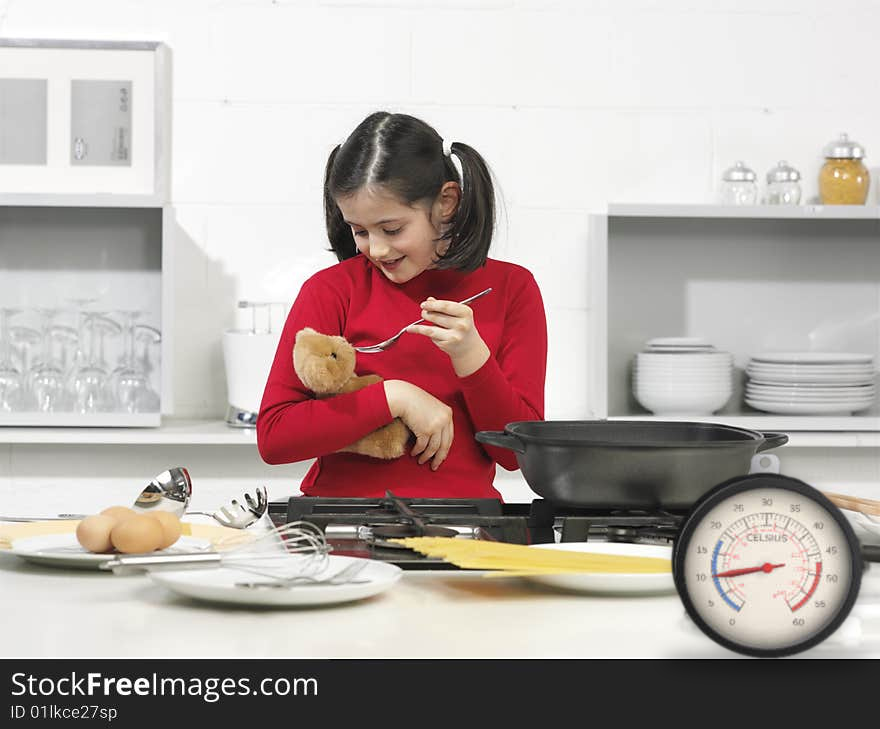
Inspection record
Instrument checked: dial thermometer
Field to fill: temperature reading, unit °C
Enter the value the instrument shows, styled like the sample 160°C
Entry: 10°C
